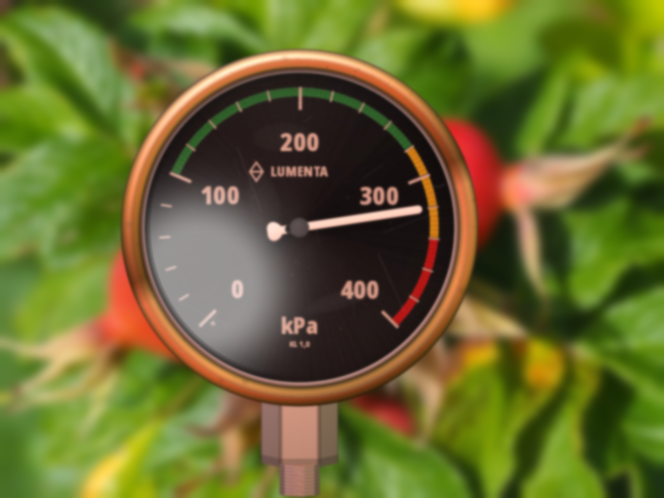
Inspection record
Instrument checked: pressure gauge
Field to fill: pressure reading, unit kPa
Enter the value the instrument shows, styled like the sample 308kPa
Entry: 320kPa
